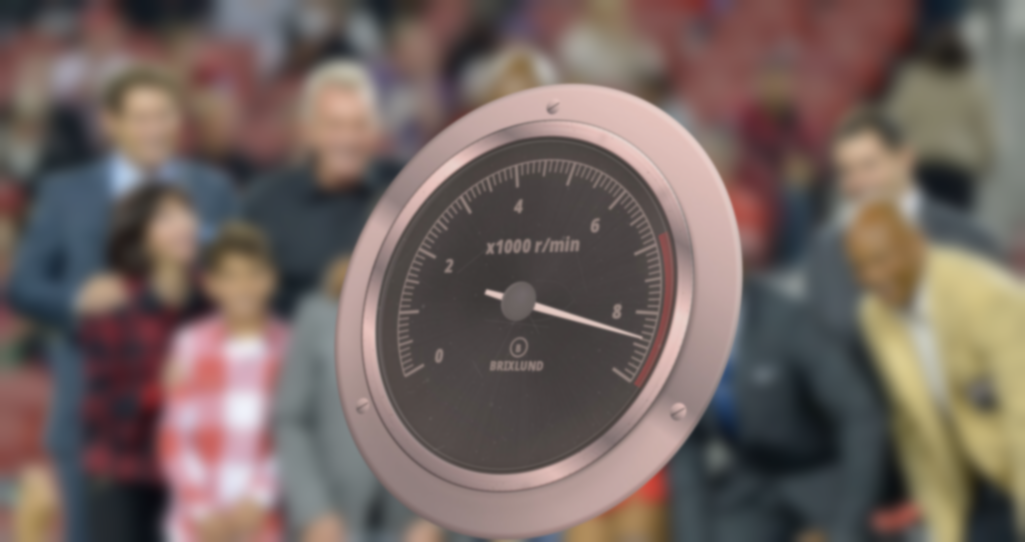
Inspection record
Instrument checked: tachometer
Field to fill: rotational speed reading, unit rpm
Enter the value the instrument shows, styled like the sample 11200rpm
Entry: 8400rpm
